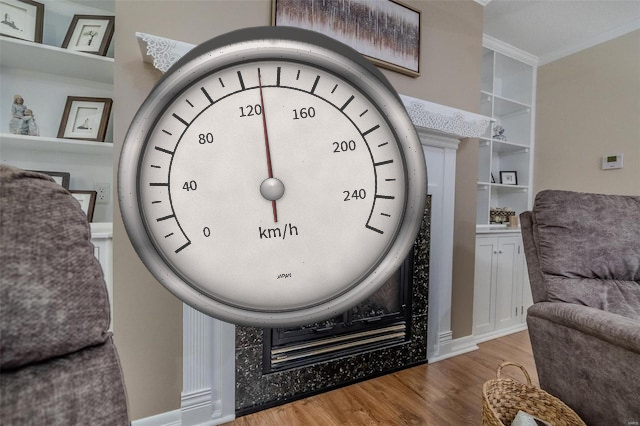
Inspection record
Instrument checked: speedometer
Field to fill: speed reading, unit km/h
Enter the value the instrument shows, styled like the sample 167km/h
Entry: 130km/h
